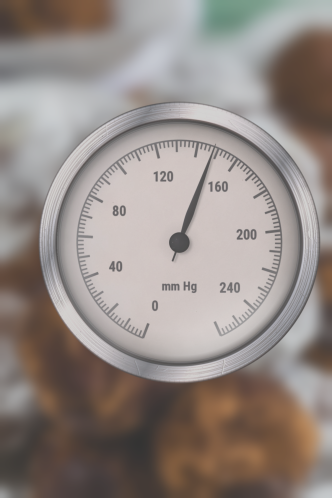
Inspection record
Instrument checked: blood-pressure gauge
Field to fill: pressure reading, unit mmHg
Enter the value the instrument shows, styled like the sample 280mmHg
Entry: 148mmHg
